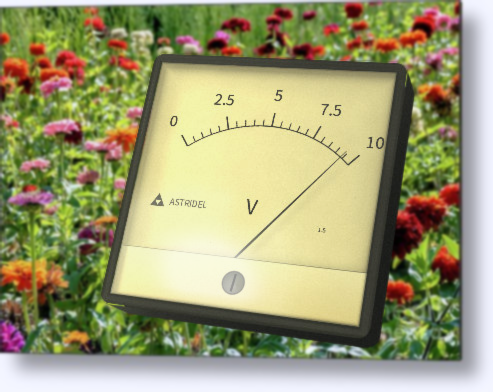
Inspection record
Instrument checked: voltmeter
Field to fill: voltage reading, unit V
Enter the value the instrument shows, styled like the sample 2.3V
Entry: 9.5V
